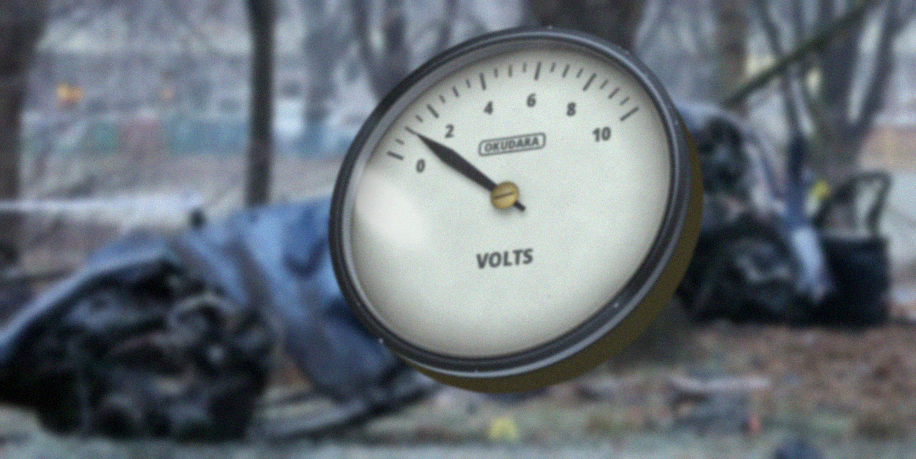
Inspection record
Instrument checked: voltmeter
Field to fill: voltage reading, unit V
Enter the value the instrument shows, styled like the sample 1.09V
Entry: 1V
